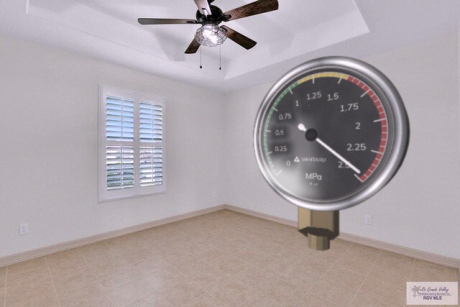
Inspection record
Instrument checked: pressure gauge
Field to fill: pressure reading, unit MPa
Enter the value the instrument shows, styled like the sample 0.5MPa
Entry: 2.45MPa
